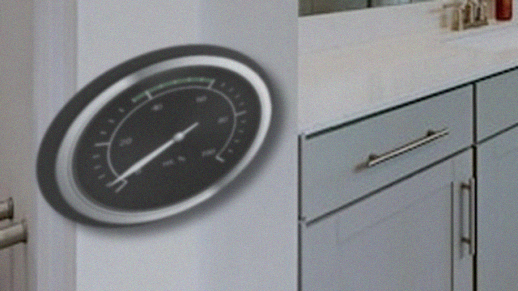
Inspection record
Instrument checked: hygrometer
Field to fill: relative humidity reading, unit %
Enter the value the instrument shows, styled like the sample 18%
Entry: 4%
